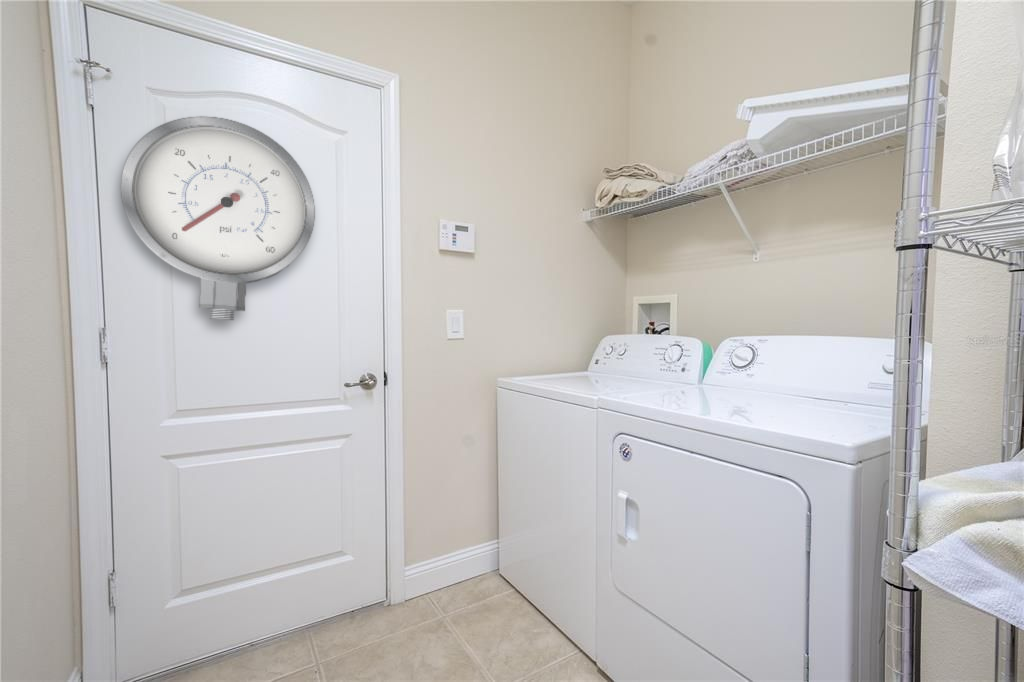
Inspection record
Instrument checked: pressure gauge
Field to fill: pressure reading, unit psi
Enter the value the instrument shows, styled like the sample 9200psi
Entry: 0psi
